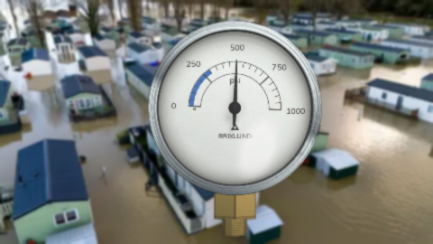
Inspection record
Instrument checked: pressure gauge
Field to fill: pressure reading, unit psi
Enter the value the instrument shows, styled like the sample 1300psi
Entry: 500psi
